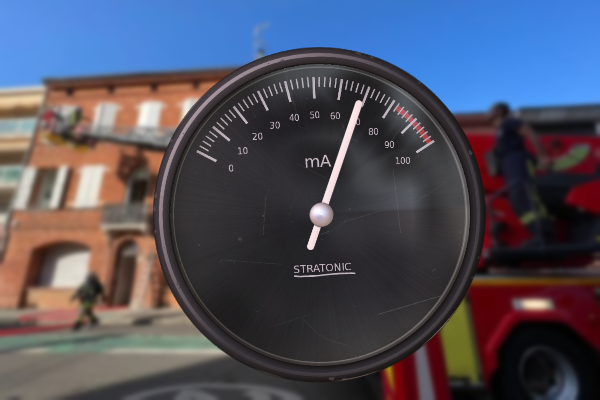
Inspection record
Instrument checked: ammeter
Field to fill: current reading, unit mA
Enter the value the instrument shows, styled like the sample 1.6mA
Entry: 68mA
